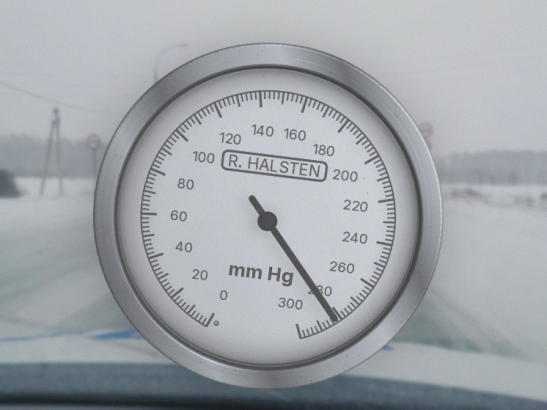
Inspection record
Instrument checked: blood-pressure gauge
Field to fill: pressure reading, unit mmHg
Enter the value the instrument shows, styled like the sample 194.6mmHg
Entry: 282mmHg
